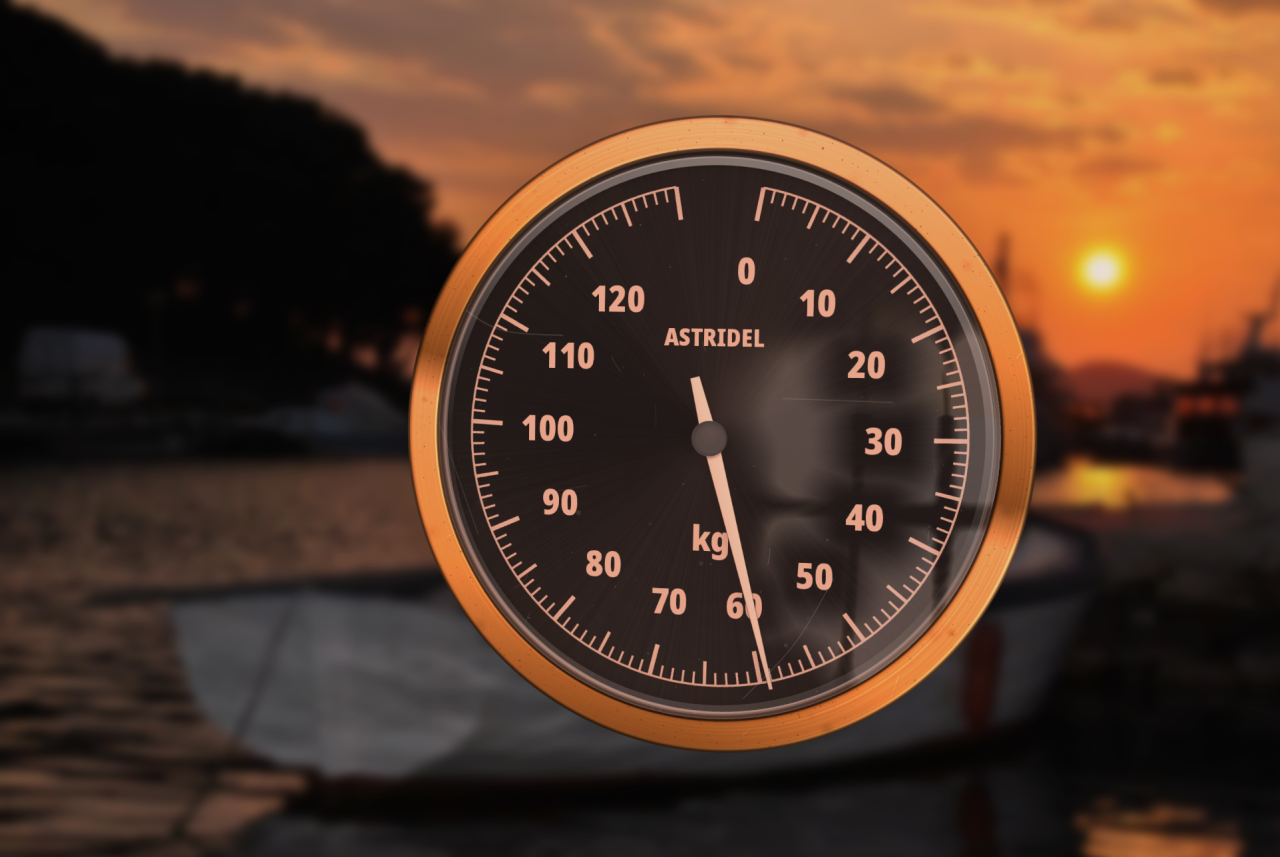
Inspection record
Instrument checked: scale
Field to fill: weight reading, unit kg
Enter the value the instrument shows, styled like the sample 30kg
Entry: 59kg
